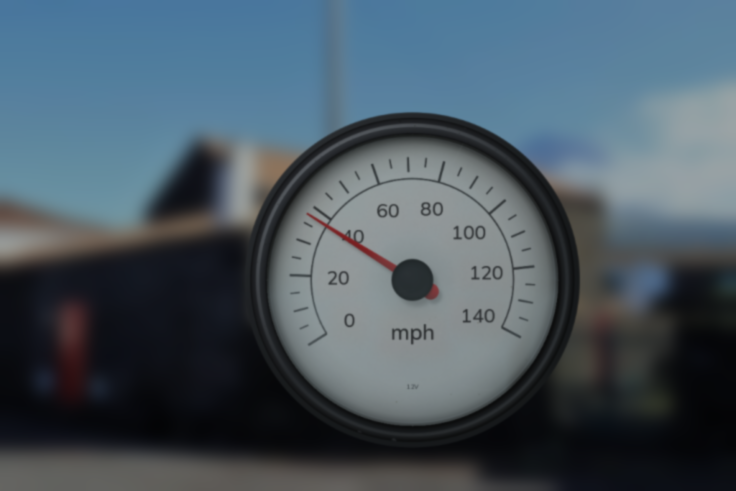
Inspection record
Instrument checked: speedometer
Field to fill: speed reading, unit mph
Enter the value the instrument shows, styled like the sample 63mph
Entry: 37.5mph
